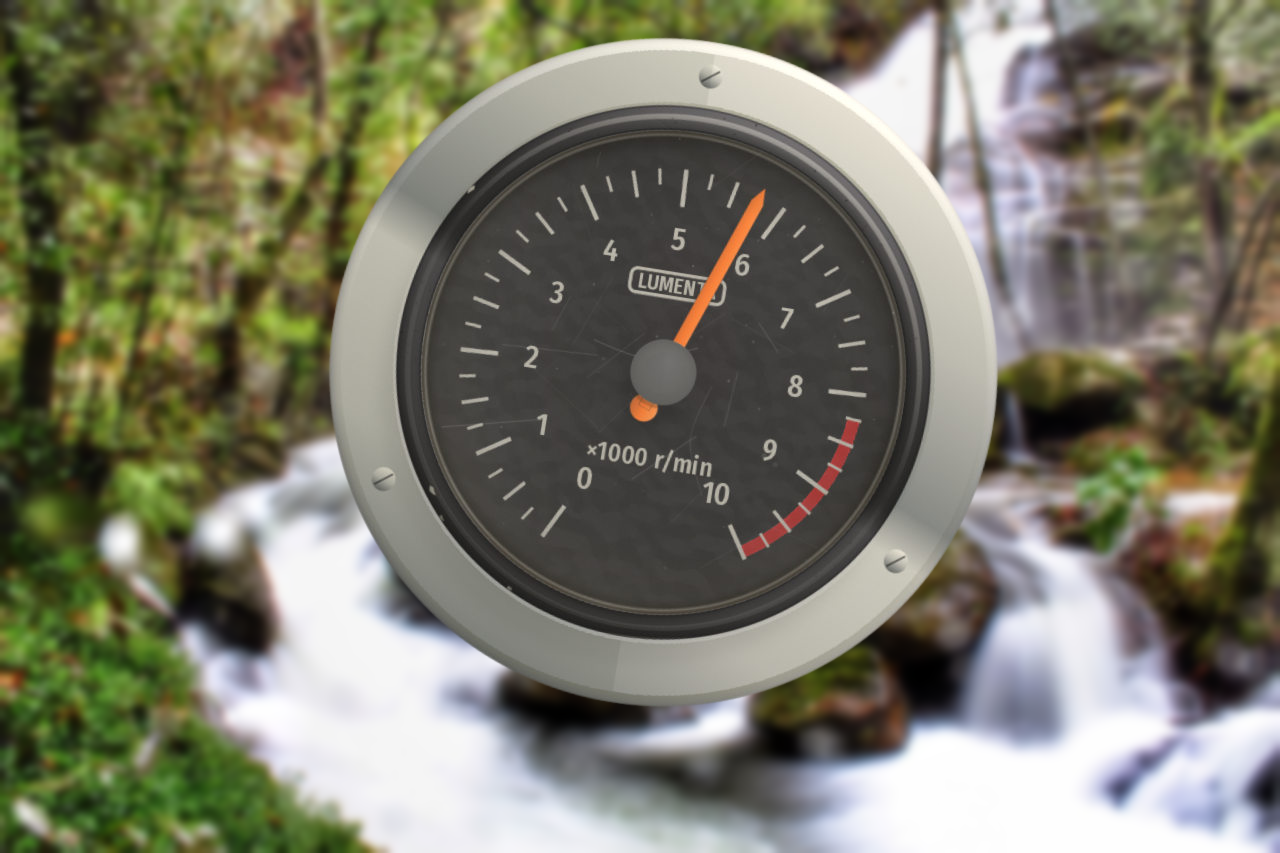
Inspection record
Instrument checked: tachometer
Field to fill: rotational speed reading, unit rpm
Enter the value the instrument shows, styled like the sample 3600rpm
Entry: 5750rpm
